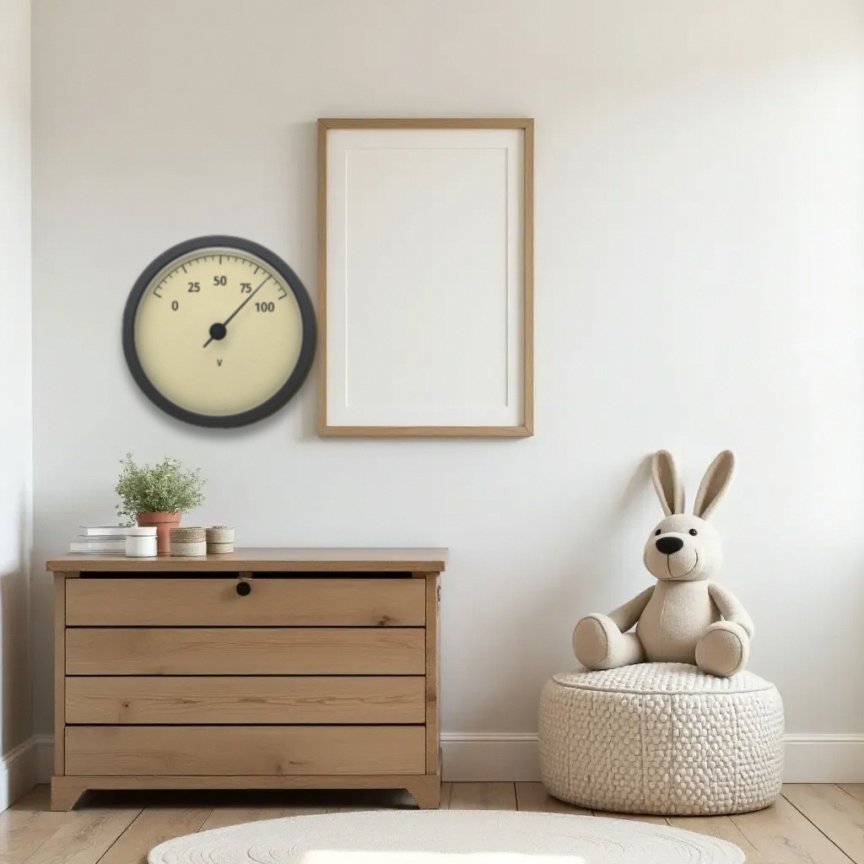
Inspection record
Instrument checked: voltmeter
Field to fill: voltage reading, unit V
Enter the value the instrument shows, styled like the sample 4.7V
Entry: 85V
